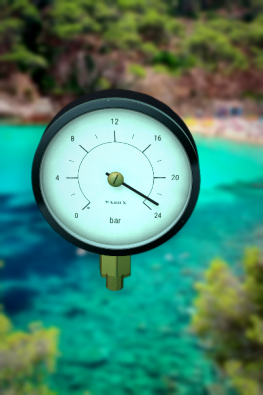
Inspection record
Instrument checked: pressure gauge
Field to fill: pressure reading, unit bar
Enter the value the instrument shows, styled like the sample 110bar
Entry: 23bar
